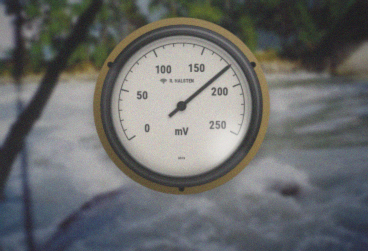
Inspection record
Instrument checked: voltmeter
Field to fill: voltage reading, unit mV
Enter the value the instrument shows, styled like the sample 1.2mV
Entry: 180mV
